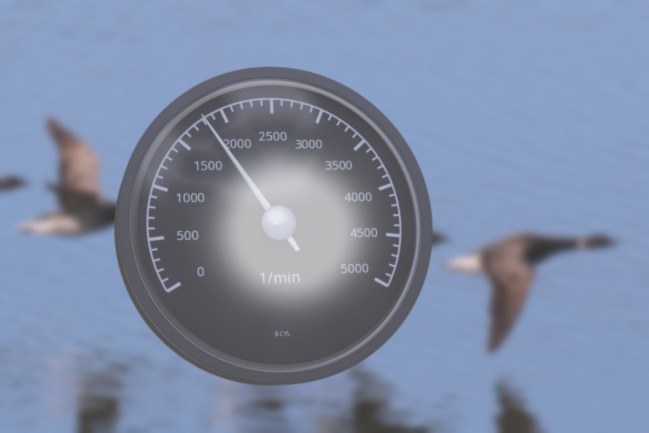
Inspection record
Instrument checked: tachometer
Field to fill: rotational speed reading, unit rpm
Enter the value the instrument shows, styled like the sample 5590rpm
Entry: 1800rpm
